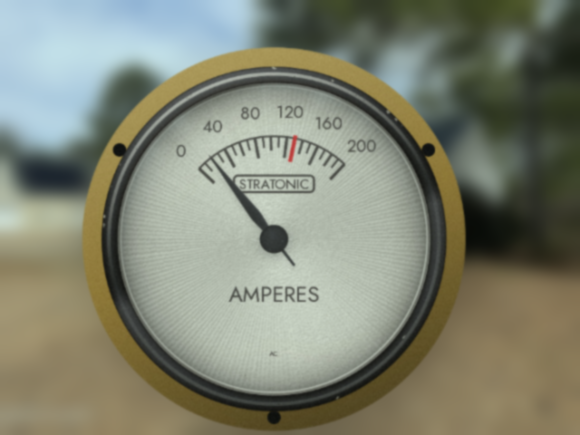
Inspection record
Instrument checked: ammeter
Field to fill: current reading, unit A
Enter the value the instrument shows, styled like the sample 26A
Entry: 20A
